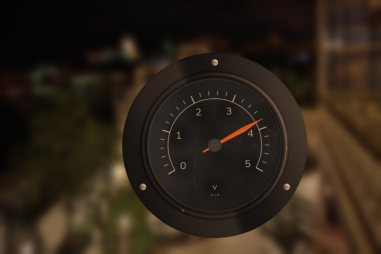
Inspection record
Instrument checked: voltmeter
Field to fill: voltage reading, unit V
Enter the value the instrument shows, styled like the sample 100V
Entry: 3.8V
